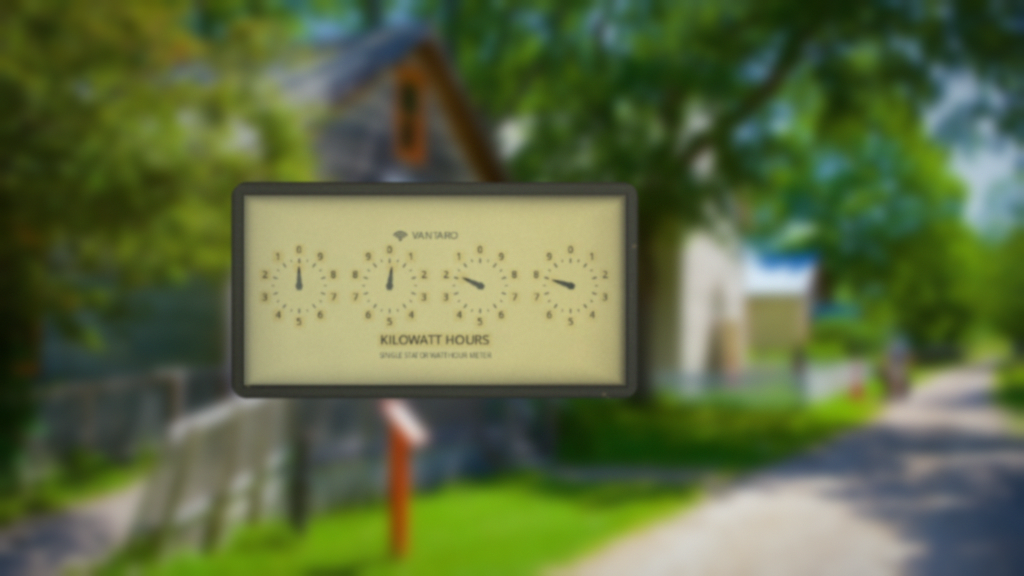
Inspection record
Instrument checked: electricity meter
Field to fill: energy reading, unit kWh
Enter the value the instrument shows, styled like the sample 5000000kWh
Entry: 18kWh
